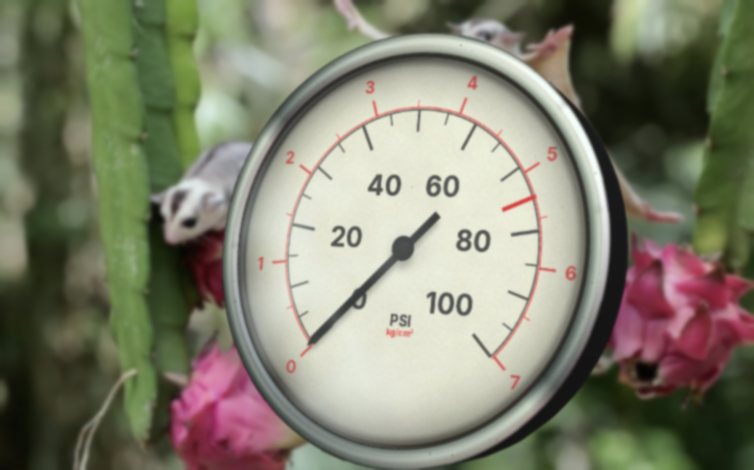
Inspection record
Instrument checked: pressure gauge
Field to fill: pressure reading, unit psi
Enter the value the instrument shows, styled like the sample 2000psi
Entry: 0psi
